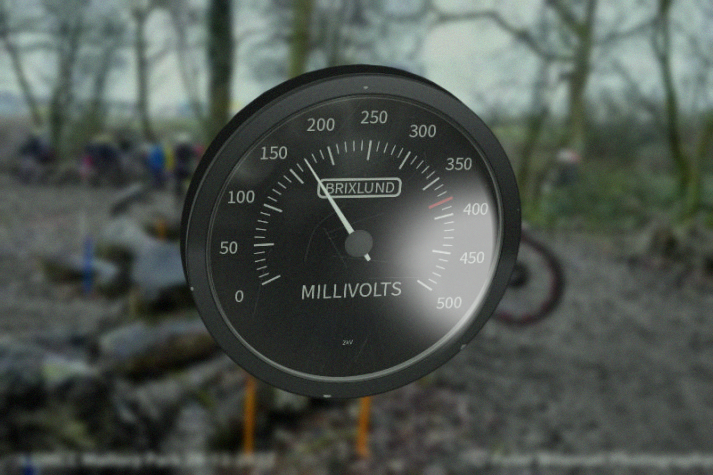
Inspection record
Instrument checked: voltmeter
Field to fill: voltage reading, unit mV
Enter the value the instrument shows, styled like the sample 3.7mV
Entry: 170mV
